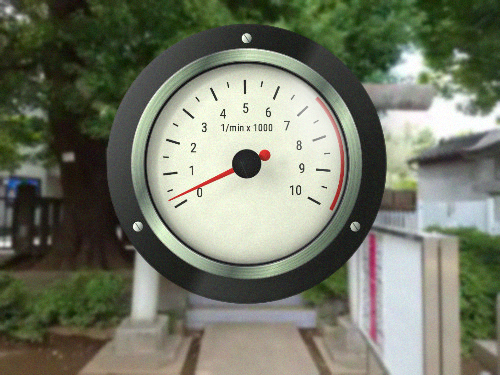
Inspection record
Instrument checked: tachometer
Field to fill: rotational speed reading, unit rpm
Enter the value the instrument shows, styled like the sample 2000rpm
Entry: 250rpm
